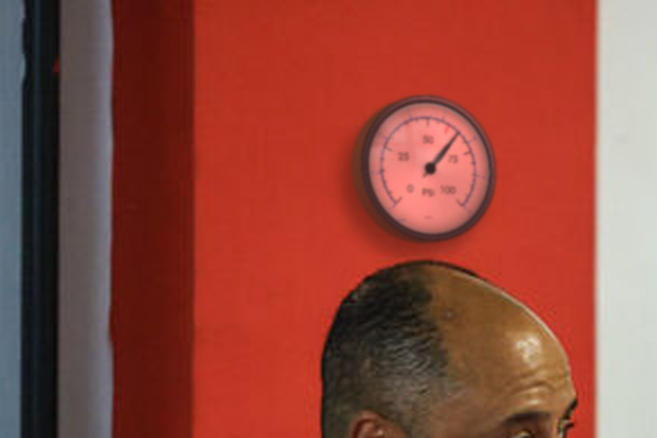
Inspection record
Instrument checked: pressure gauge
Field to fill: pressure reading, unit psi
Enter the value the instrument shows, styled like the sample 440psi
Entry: 65psi
